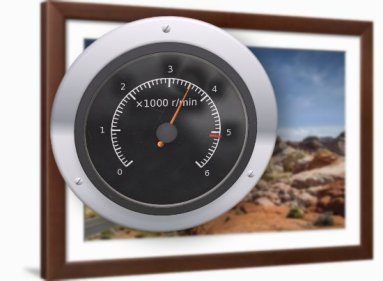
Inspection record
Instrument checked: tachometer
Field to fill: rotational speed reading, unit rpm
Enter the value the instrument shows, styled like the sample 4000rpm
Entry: 3500rpm
